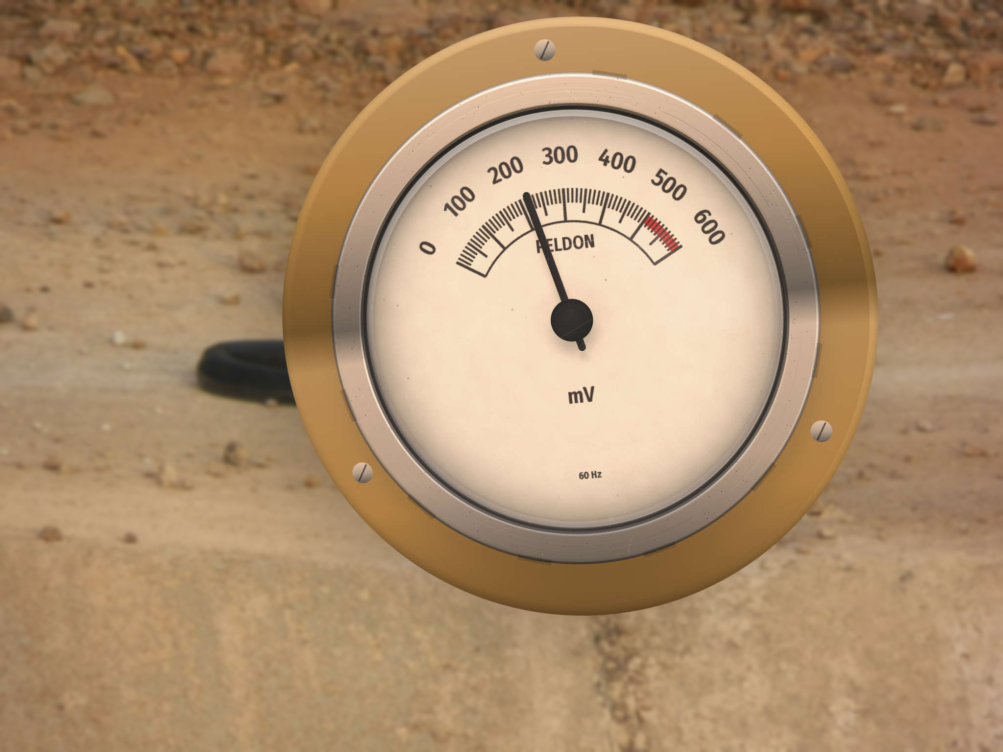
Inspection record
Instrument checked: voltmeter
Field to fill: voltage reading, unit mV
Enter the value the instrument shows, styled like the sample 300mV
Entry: 220mV
